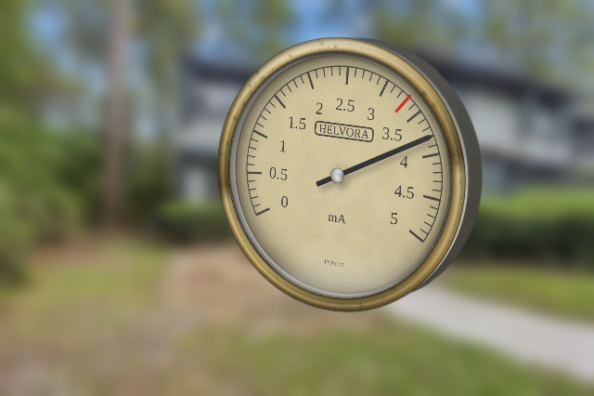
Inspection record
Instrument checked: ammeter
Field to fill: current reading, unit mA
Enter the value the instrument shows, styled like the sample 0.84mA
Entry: 3.8mA
